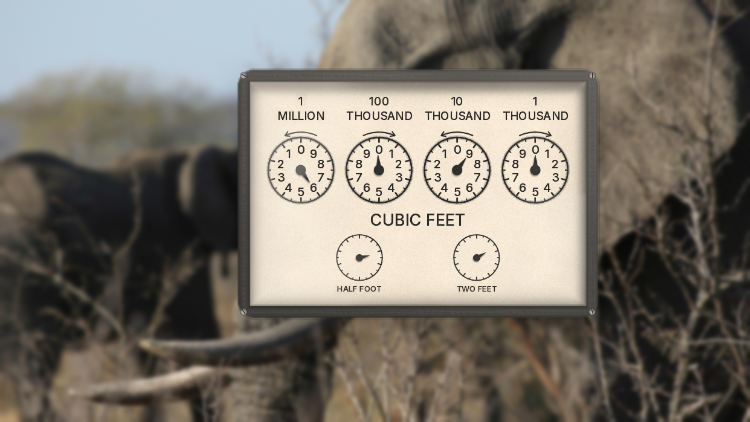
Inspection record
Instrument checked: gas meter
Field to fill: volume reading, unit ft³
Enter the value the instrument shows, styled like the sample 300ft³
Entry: 599000ft³
